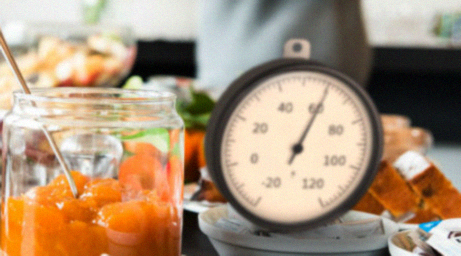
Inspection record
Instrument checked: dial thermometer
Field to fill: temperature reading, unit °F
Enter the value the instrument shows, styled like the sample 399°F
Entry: 60°F
